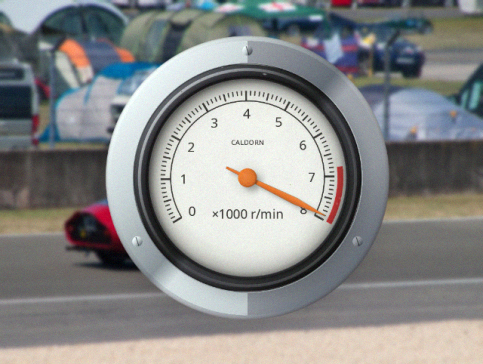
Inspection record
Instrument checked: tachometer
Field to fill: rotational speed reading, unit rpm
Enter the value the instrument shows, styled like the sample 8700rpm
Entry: 7900rpm
